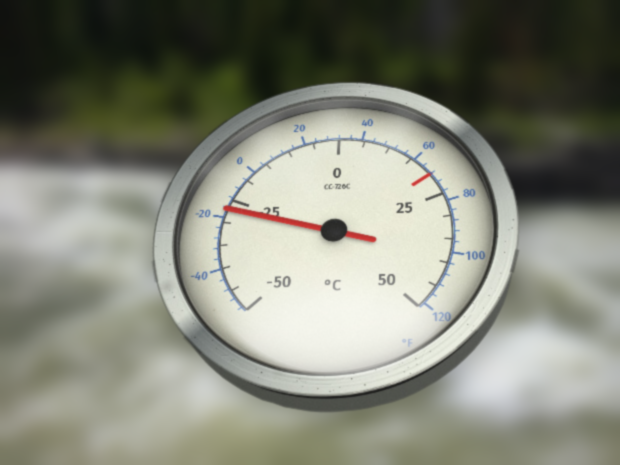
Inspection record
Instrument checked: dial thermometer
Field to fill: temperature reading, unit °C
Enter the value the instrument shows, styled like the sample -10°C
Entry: -27.5°C
